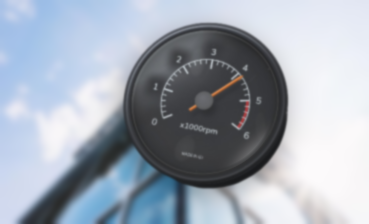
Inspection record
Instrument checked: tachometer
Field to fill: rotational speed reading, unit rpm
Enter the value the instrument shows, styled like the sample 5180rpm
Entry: 4200rpm
